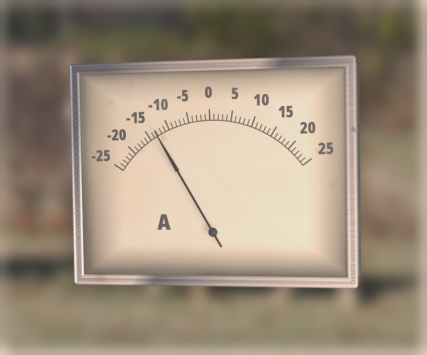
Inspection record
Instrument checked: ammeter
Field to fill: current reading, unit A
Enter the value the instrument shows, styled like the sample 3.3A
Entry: -13A
